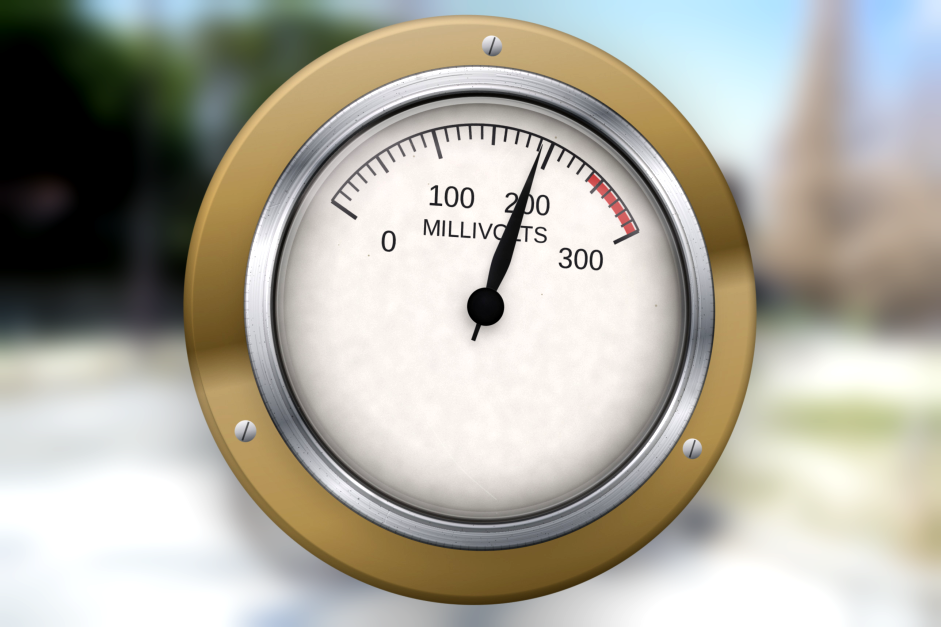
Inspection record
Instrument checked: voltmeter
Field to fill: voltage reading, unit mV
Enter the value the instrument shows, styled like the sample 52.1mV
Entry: 190mV
